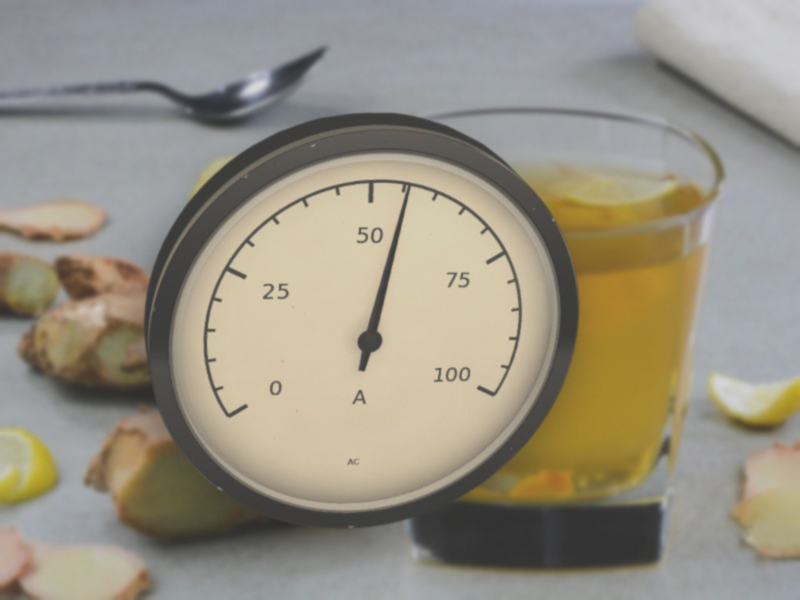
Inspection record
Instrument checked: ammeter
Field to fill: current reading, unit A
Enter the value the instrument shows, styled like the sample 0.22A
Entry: 55A
